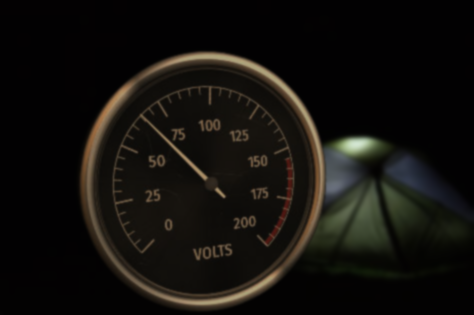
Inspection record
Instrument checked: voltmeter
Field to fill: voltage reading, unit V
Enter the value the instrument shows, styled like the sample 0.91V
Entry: 65V
